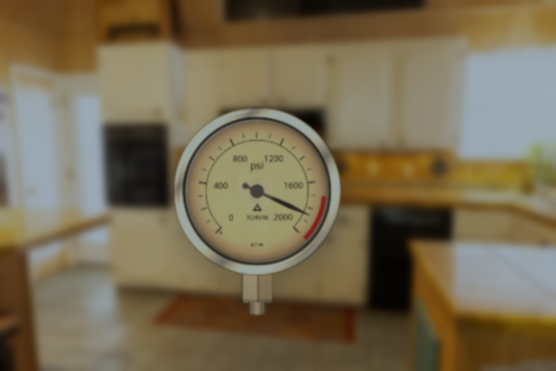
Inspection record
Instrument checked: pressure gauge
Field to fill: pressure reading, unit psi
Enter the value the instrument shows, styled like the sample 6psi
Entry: 1850psi
